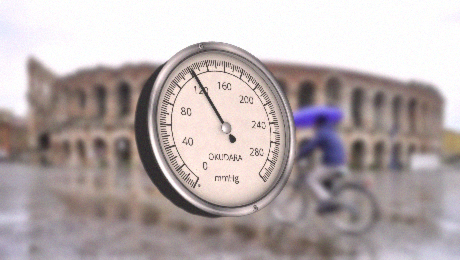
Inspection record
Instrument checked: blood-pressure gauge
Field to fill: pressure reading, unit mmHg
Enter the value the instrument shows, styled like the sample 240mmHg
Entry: 120mmHg
